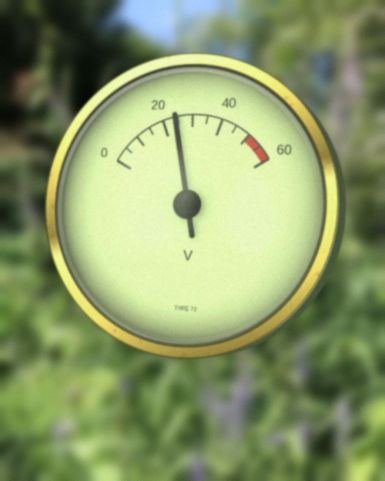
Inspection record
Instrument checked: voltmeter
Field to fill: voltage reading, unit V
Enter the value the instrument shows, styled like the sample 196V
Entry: 25V
